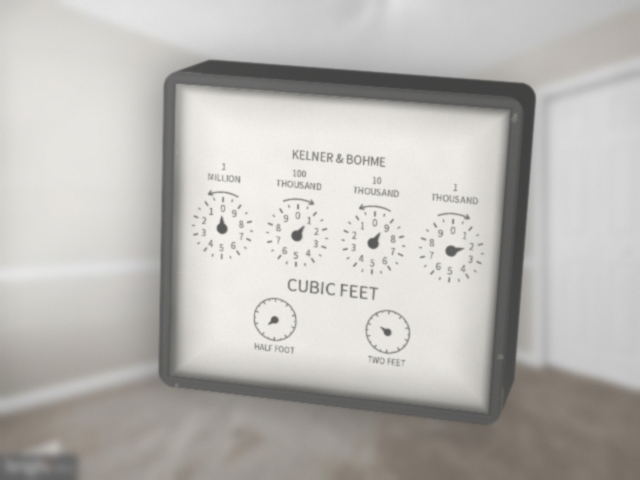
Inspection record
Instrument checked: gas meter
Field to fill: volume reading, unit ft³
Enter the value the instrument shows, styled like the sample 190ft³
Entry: 9200ft³
